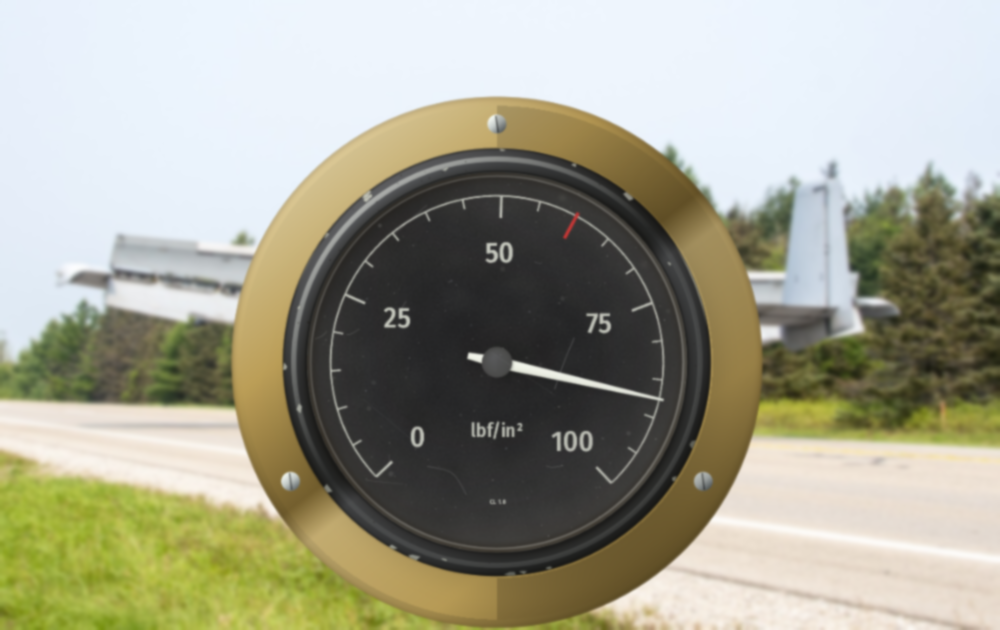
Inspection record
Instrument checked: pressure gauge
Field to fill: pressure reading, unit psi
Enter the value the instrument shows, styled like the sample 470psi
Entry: 87.5psi
